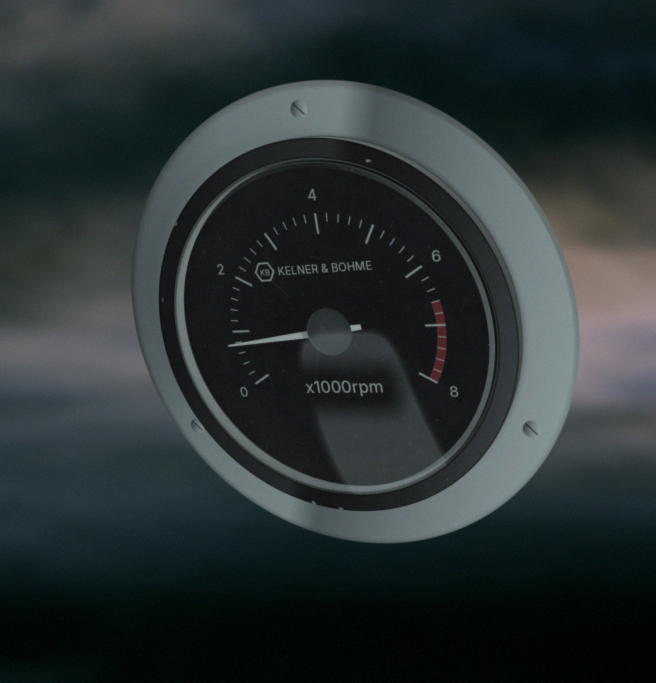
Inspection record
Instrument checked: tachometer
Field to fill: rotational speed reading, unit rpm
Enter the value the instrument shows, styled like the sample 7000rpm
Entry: 800rpm
